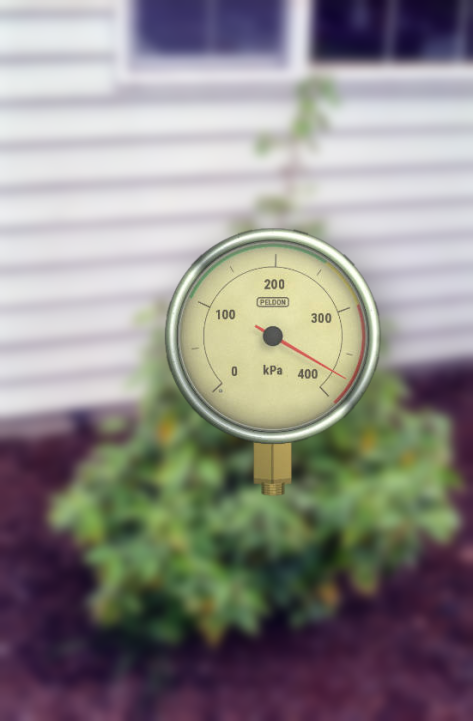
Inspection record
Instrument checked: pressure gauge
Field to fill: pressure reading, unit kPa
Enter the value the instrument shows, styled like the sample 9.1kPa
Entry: 375kPa
